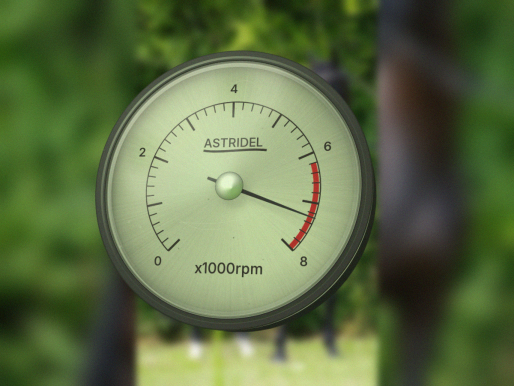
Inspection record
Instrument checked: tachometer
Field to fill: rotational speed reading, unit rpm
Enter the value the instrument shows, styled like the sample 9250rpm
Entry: 7300rpm
